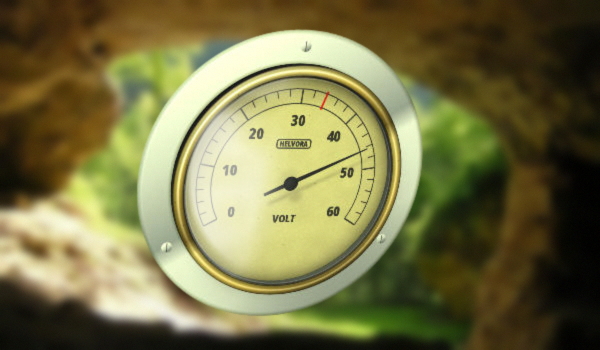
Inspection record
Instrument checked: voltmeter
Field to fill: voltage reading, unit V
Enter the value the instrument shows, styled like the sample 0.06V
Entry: 46V
